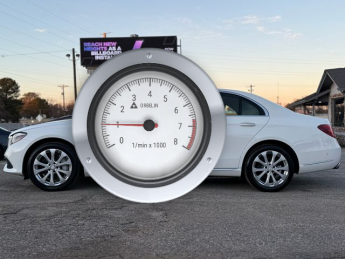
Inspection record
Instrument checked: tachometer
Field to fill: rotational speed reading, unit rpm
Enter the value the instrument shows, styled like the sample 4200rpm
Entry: 1000rpm
